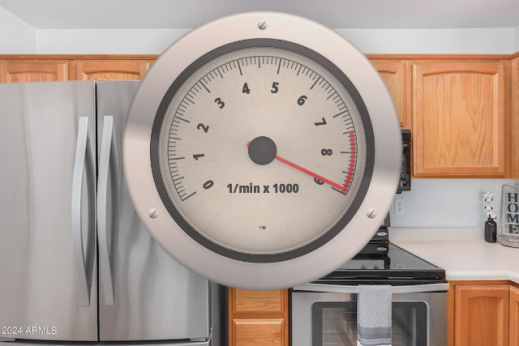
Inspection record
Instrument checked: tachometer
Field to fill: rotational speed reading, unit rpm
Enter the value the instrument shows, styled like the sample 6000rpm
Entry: 8900rpm
